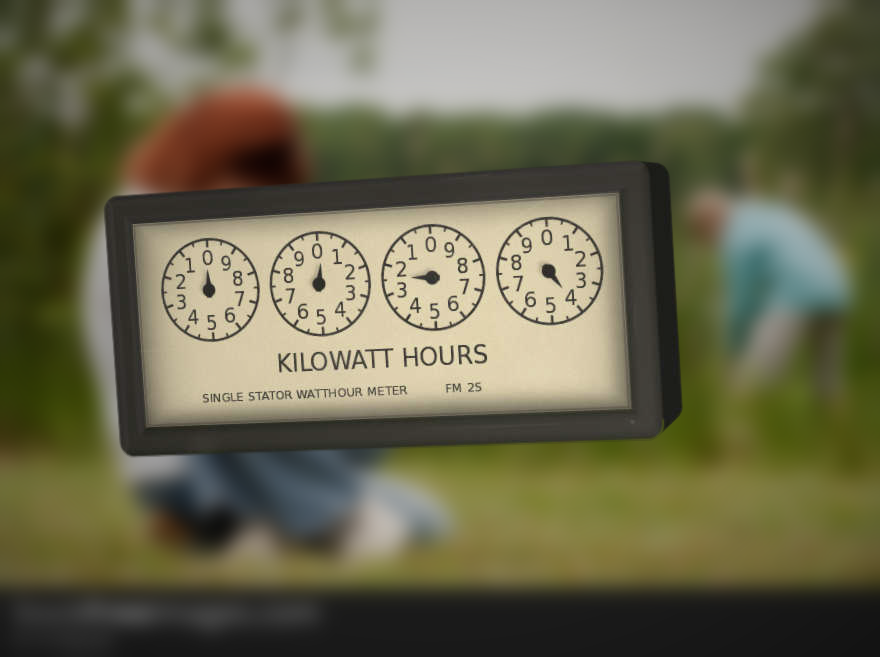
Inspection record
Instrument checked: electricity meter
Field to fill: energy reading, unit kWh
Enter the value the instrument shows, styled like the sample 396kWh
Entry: 24kWh
